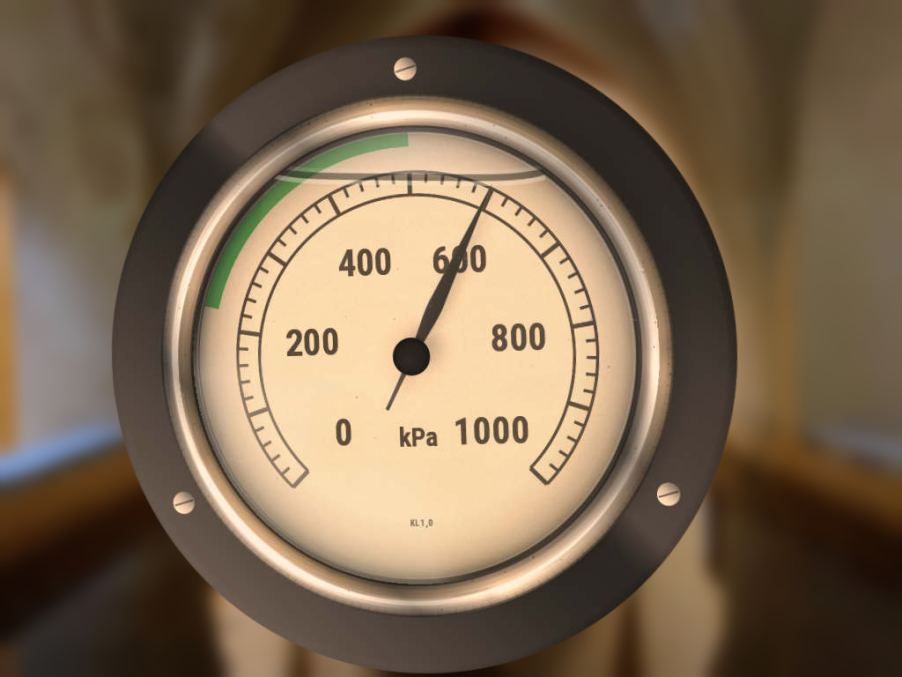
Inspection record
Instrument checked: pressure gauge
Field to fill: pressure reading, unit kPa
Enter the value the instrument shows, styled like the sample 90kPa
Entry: 600kPa
